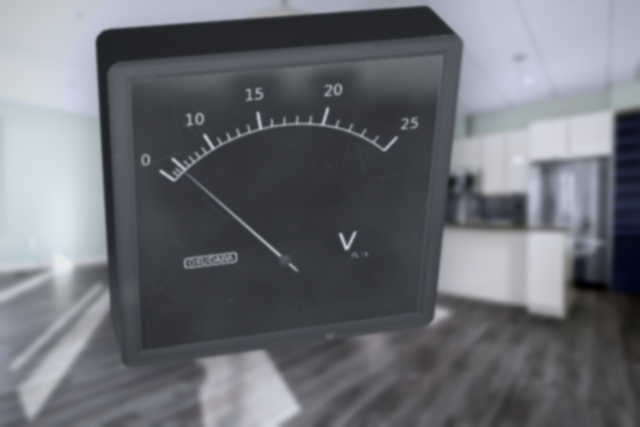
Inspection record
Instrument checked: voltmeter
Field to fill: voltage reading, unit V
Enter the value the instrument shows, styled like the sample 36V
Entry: 5V
